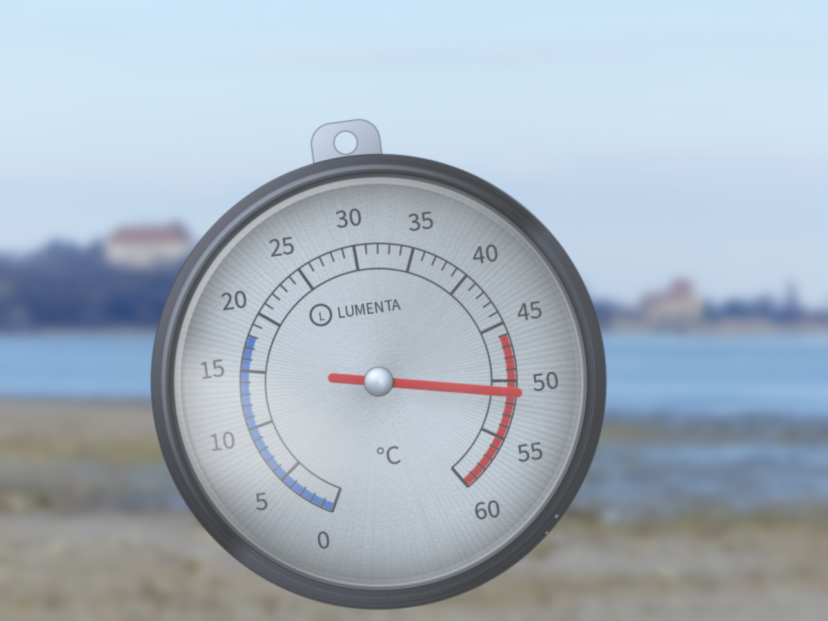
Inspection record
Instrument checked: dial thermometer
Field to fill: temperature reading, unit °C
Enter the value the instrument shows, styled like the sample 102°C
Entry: 51°C
